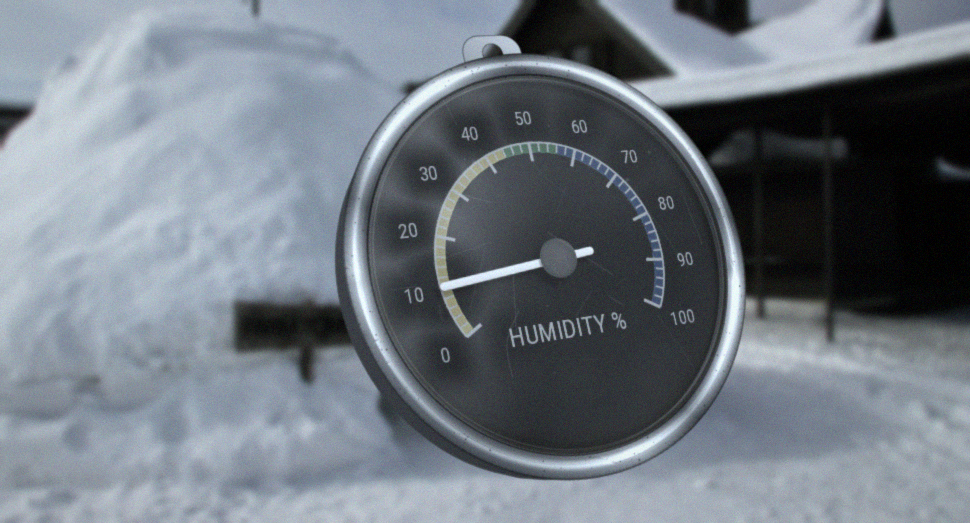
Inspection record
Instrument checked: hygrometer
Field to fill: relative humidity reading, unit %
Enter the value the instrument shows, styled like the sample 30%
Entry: 10%
